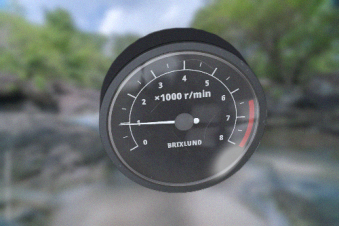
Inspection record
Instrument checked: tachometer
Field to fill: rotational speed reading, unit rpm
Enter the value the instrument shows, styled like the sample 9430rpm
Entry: 1000rpm
